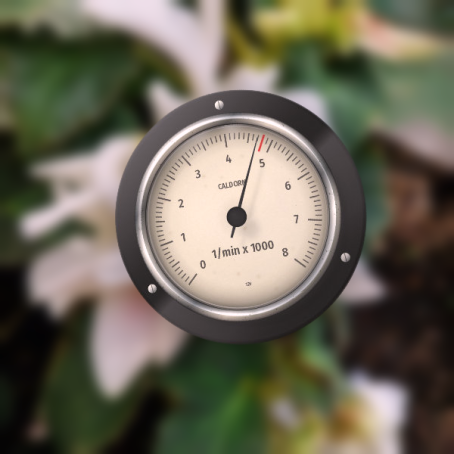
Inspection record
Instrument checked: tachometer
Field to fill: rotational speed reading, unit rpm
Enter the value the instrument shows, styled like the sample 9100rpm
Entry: 4700rpm
